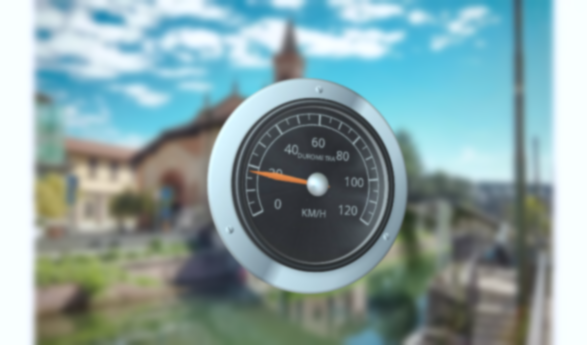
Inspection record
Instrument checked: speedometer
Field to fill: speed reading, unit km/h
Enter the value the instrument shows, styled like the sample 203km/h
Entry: 17.5km/h
